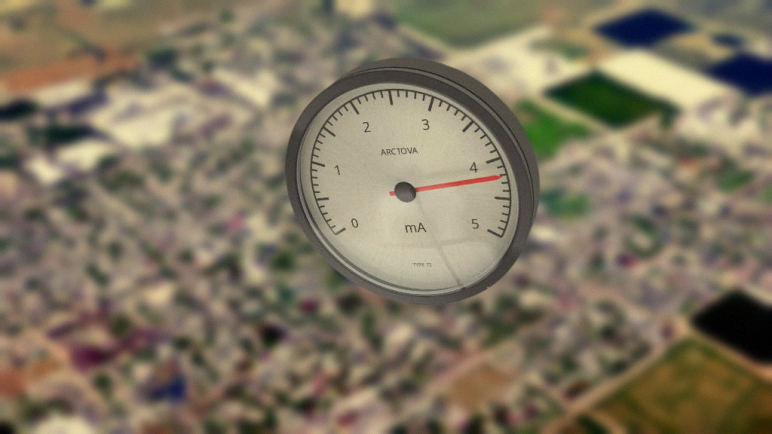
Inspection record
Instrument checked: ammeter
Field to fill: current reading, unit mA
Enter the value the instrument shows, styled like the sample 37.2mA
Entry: 4.2mA
